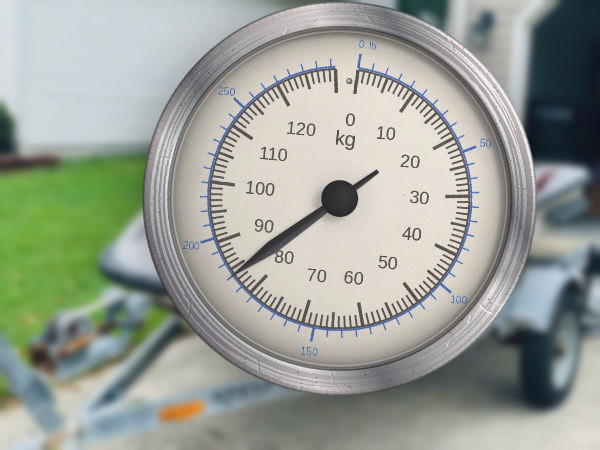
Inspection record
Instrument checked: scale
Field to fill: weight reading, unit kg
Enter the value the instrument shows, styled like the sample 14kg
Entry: 84kg
